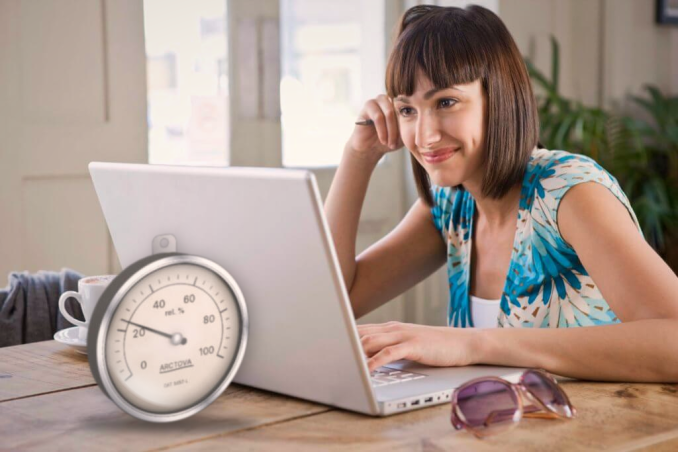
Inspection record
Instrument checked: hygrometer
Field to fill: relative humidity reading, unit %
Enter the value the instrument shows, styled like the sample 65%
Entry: 24%
